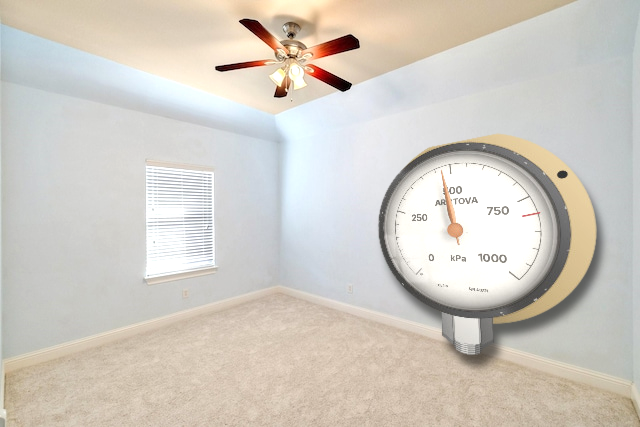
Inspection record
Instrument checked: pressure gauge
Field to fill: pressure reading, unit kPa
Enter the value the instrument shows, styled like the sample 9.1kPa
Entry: 475kPa
